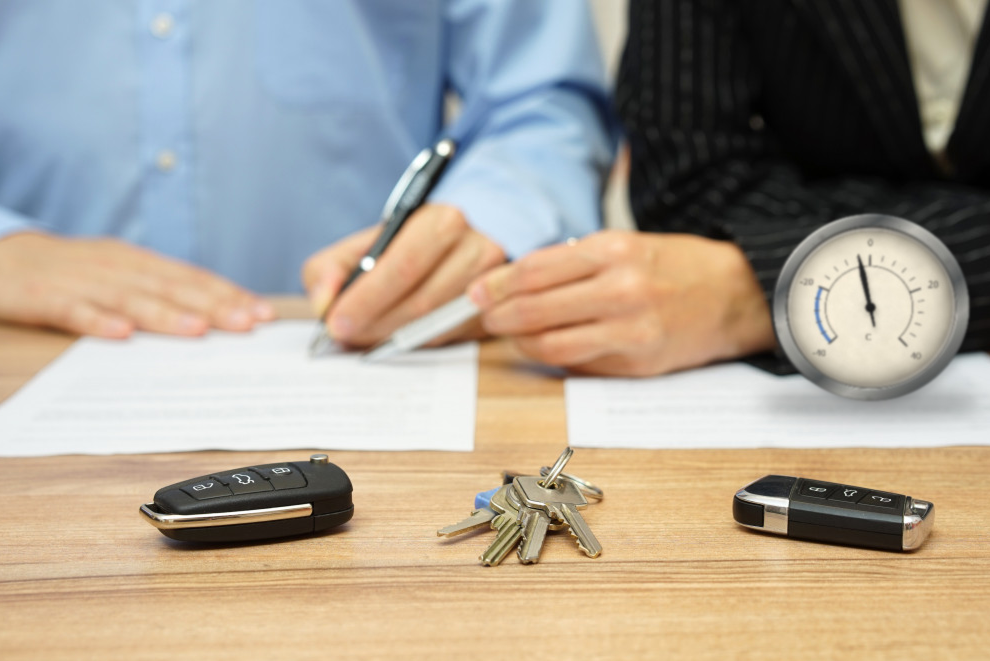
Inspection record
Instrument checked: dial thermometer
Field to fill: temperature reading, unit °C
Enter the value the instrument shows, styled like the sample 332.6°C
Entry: -4°C
